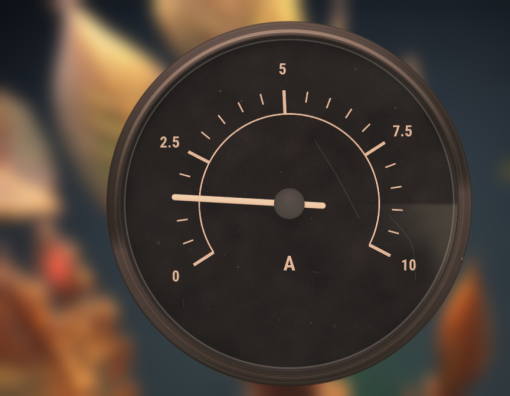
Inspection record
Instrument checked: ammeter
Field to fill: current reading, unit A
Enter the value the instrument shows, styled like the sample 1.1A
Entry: 1.5A
